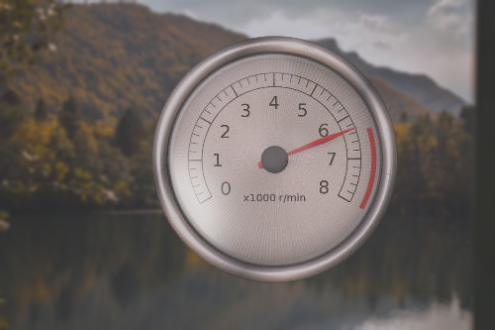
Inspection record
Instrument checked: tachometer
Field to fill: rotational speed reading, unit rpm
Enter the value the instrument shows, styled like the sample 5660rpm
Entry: 6300rpm
